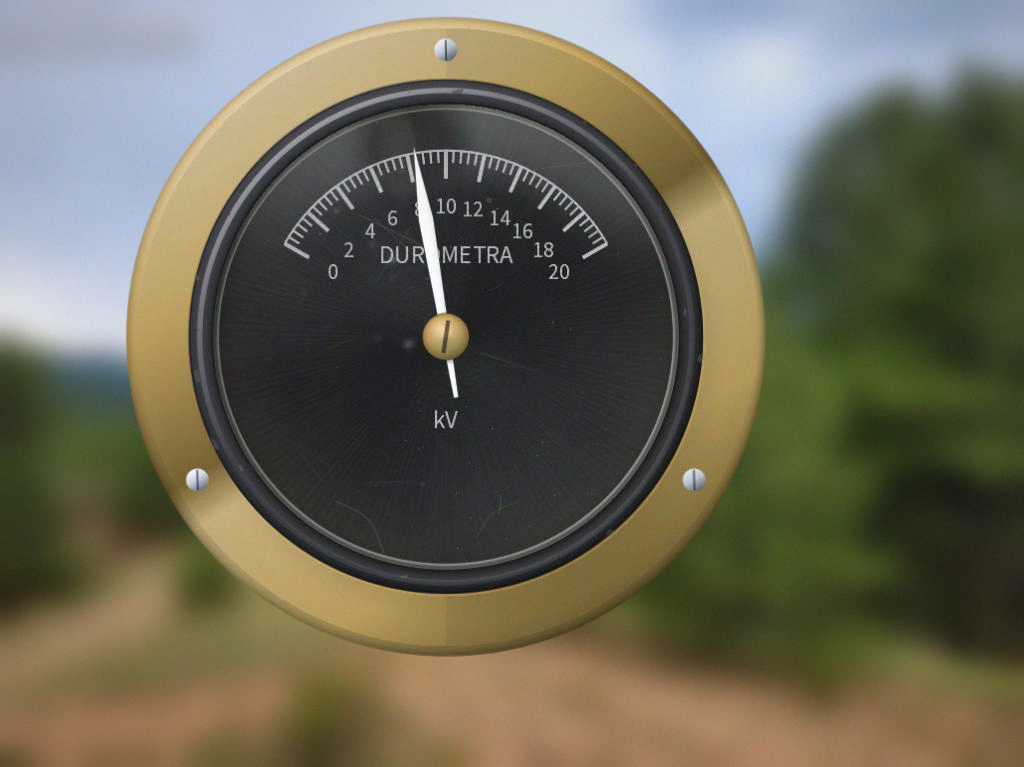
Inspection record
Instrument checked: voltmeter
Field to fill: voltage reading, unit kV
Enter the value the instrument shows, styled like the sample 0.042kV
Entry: 8.4kV
